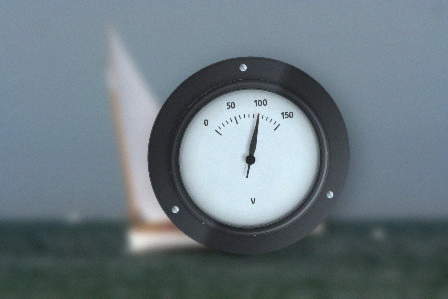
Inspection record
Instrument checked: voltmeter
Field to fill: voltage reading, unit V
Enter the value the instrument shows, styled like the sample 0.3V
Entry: 100V
